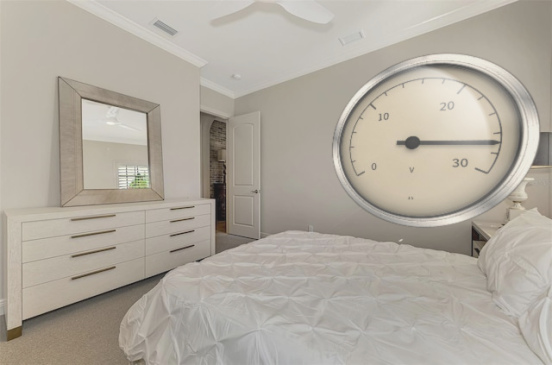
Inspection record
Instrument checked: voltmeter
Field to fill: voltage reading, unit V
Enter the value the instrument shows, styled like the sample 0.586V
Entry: 27V
